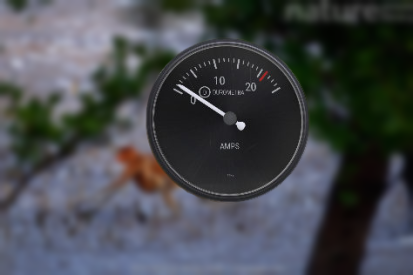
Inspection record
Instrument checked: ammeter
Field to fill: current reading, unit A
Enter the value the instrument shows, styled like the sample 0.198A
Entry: 1A
